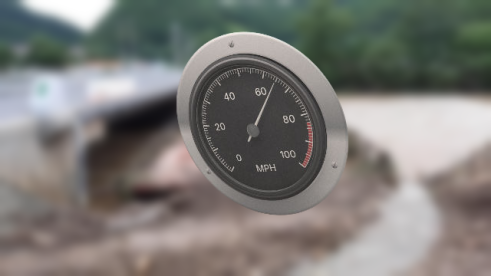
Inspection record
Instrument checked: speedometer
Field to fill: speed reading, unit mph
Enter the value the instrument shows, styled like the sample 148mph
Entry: 65mph
